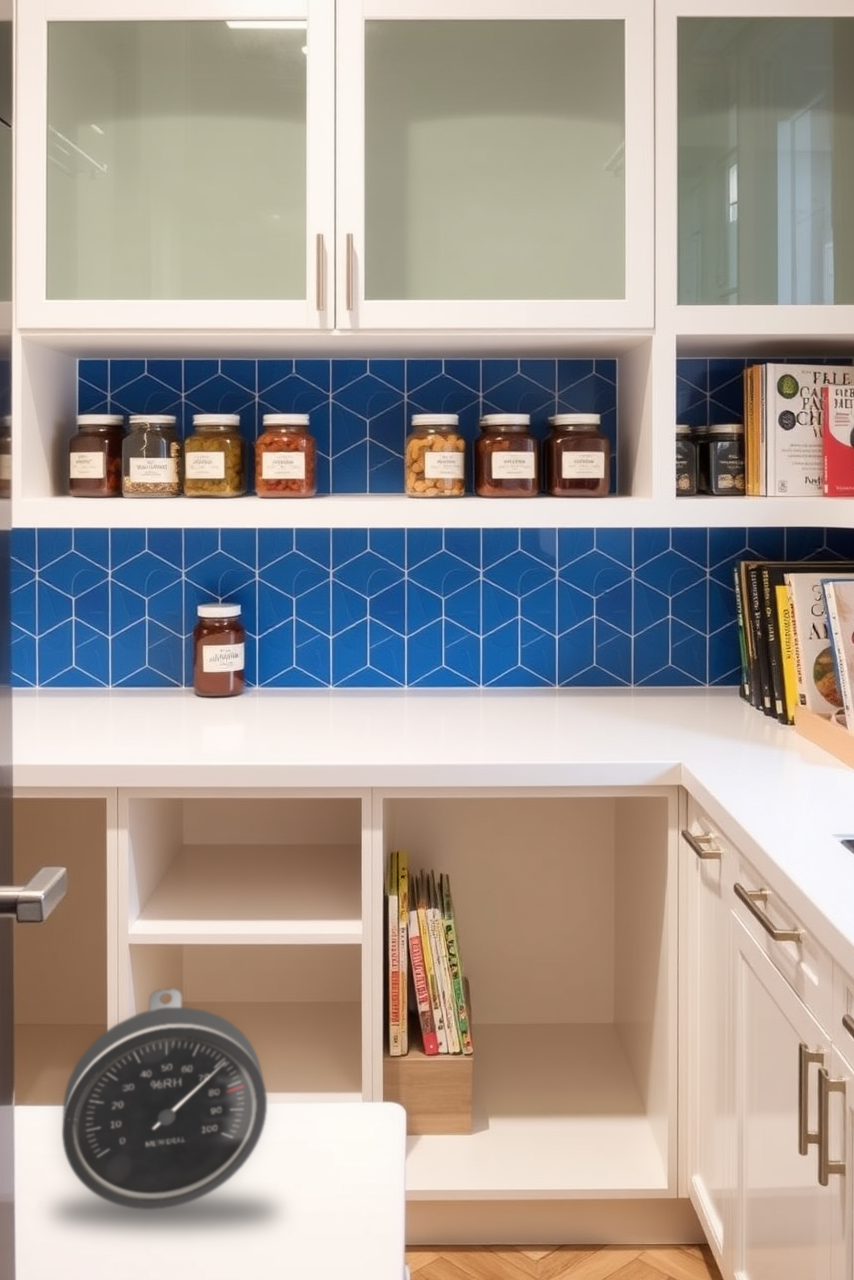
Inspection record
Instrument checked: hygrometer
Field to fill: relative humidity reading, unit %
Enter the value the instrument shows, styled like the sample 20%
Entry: 70%
